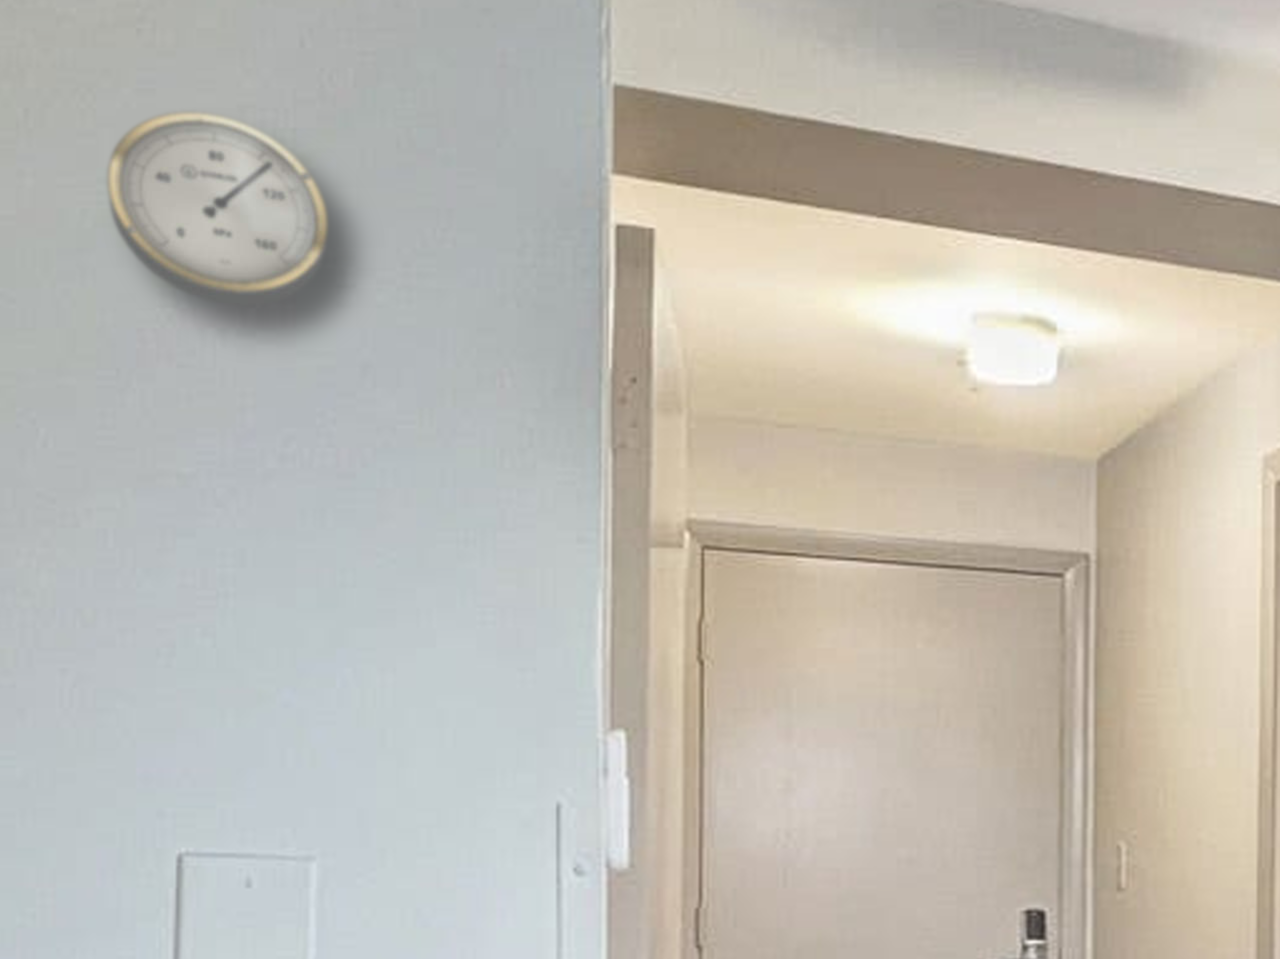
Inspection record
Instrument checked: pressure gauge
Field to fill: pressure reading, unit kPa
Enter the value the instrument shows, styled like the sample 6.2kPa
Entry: 105kPa
